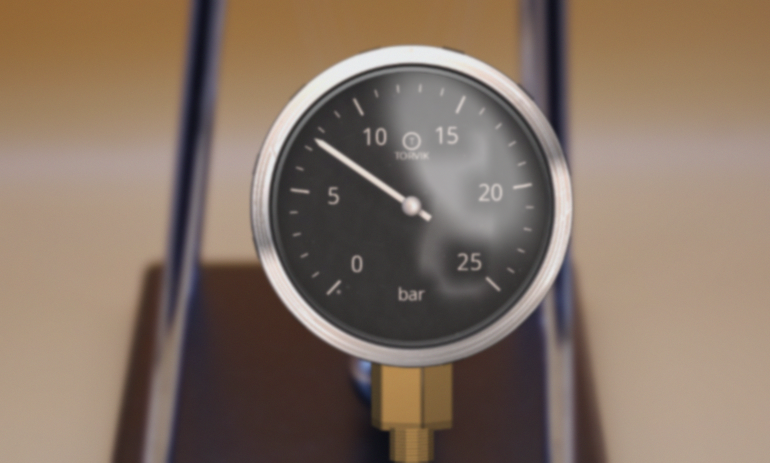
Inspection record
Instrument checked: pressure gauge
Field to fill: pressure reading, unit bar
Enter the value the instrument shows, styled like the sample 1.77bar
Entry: 7.5bar
